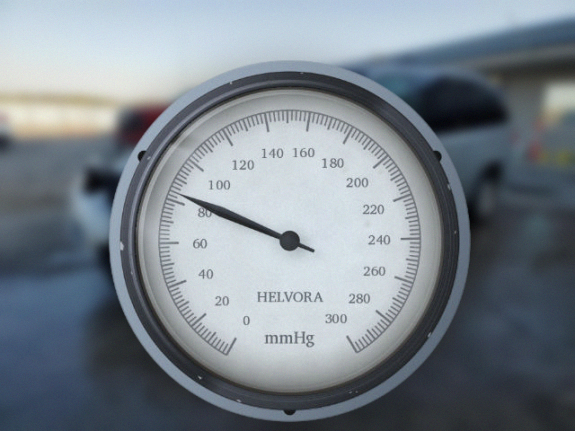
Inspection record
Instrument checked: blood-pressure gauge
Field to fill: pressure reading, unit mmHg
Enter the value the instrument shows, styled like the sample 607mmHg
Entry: 84mmHg
